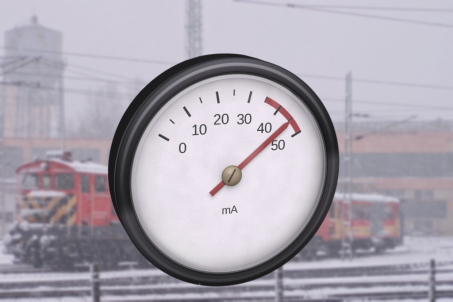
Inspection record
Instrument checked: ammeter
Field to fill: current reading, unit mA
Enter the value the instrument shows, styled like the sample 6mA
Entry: 45mA
